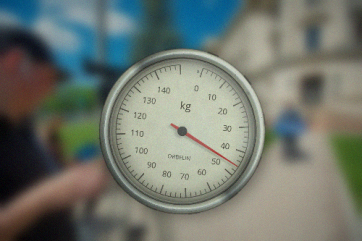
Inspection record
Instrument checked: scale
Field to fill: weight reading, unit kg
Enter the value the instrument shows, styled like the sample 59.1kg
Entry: 46kg
